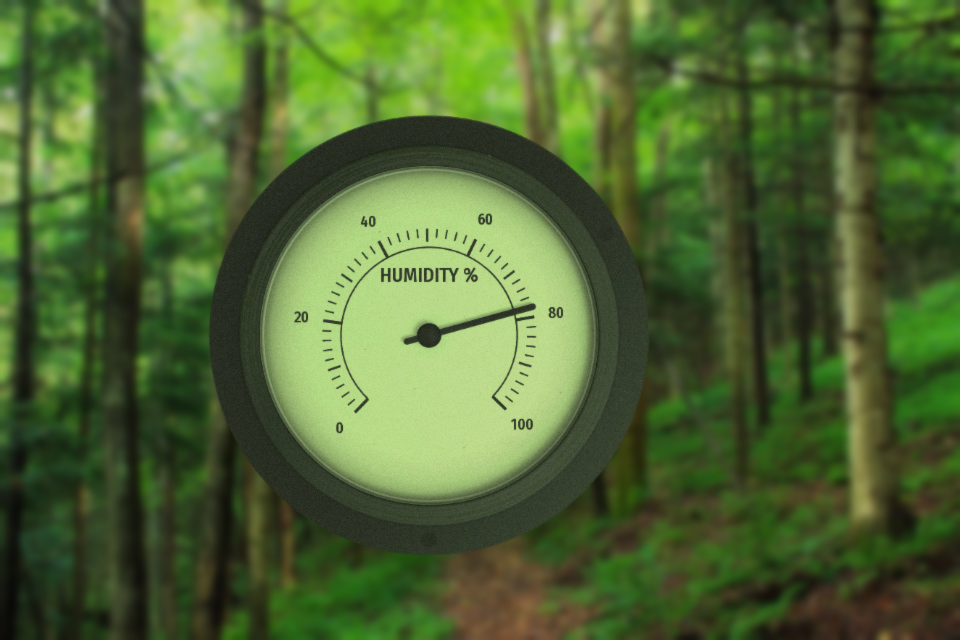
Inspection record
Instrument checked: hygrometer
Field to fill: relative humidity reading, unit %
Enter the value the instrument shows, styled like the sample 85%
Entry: 78%
